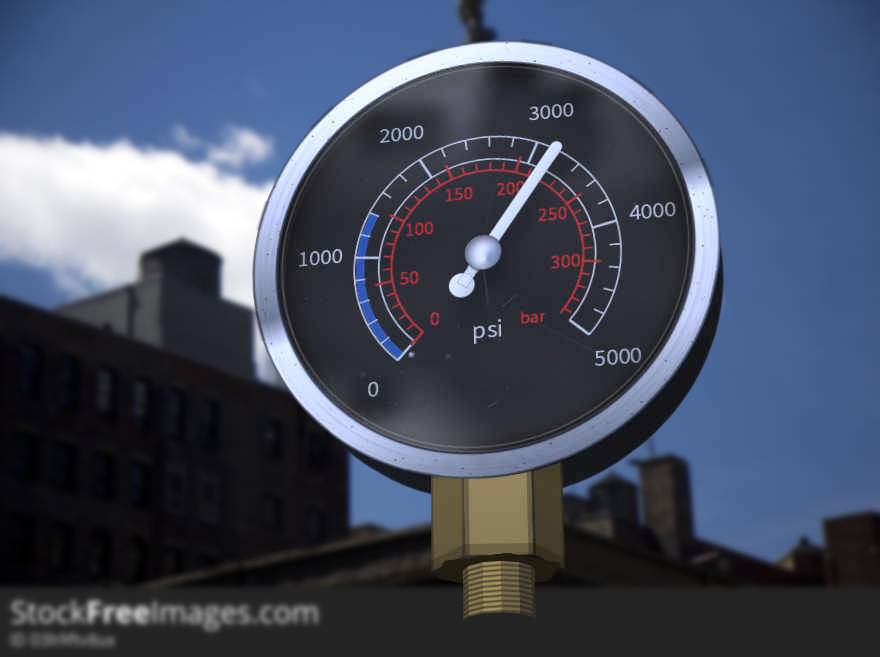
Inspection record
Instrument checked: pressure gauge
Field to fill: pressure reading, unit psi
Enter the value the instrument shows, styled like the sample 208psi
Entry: 3200psi
